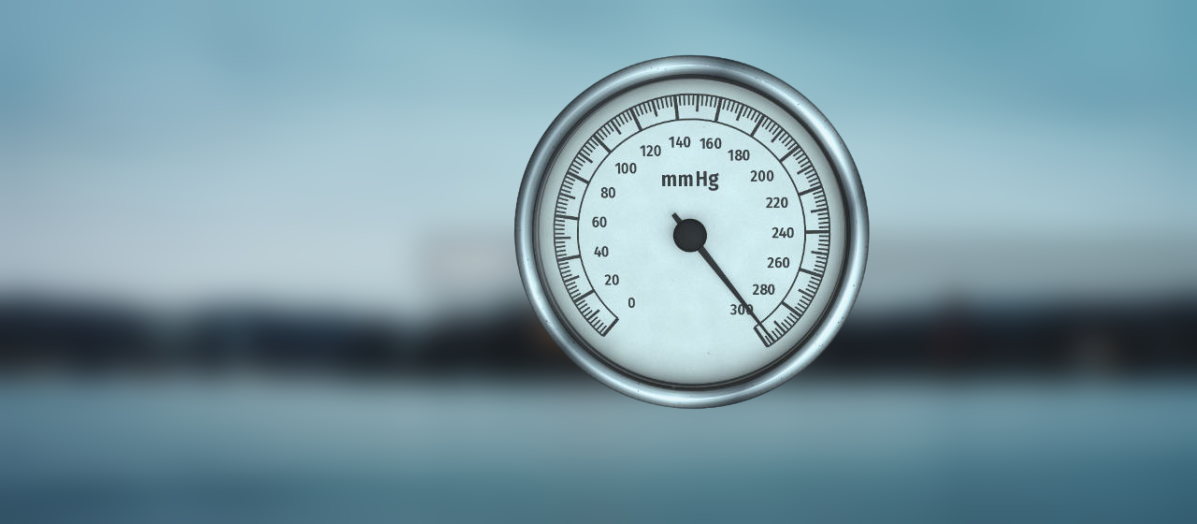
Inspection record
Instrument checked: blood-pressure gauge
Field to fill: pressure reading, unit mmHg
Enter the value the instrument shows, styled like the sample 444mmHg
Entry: 296mmHg
